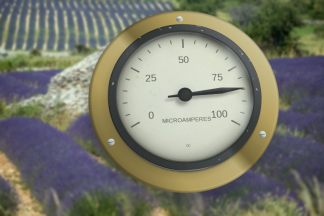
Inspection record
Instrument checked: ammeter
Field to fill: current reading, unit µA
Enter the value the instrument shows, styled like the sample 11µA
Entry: 85µA
